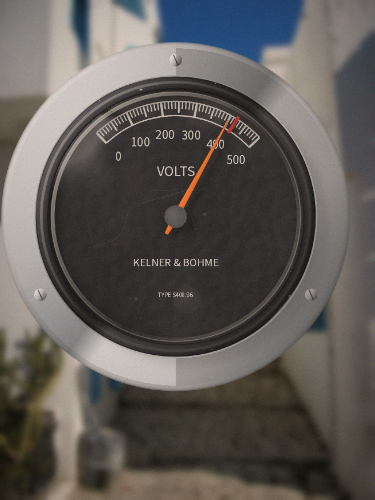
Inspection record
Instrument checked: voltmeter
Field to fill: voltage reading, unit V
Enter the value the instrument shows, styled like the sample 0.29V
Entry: 400V
